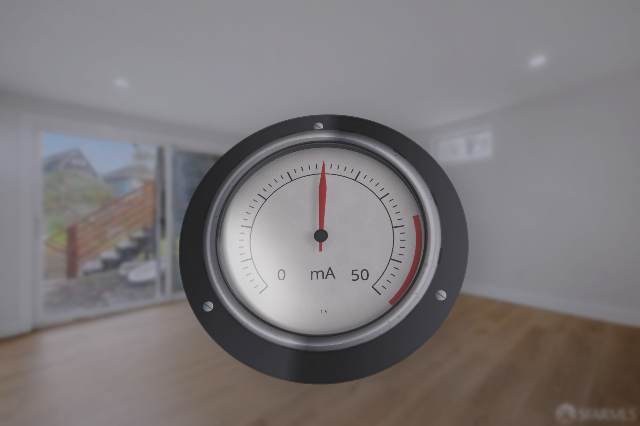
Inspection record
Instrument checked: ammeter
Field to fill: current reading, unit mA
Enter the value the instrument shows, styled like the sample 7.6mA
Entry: 25mA
